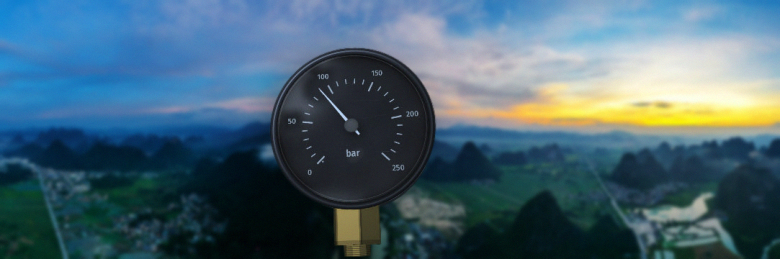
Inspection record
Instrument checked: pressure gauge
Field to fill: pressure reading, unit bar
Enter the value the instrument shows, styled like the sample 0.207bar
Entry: 90bar
